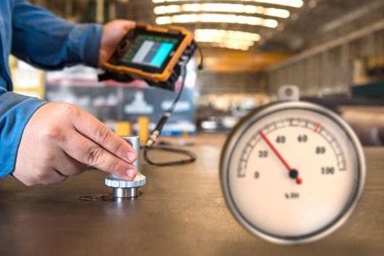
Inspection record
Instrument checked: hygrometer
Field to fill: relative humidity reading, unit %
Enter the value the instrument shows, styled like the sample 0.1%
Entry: 30%
